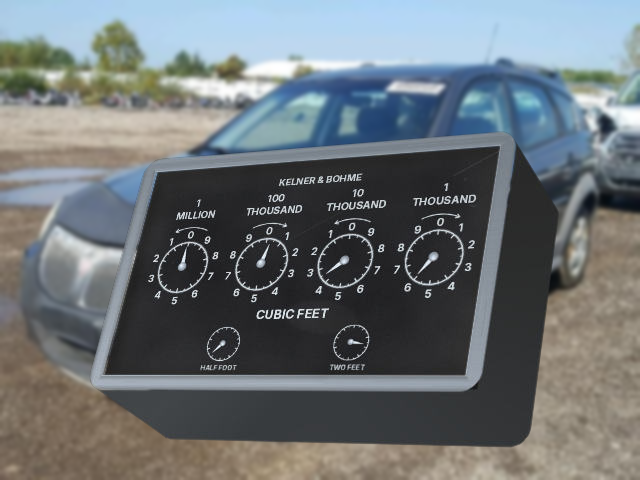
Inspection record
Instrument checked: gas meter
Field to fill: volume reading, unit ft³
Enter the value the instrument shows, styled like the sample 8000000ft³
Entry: 3600ft³
